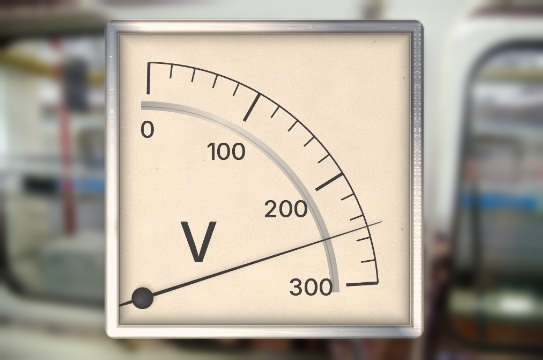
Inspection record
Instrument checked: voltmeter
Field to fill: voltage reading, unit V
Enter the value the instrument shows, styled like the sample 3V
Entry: 250V
